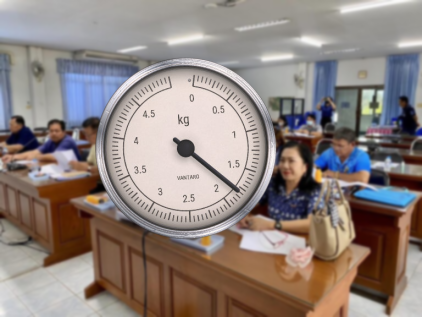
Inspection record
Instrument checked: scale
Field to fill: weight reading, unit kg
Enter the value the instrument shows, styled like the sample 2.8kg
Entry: 1.8kg
